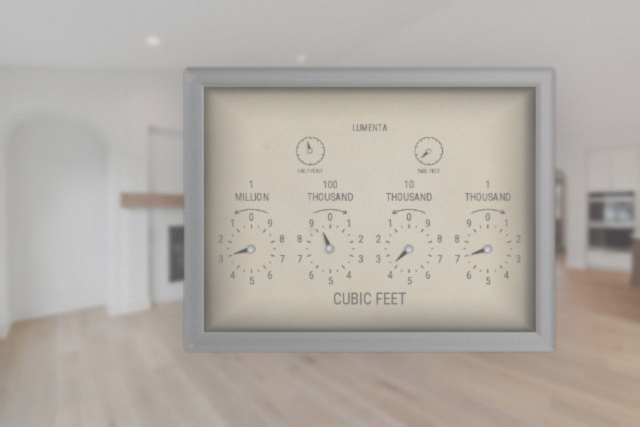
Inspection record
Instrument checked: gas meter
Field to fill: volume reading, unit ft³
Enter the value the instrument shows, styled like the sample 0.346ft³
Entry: 293700ft³
